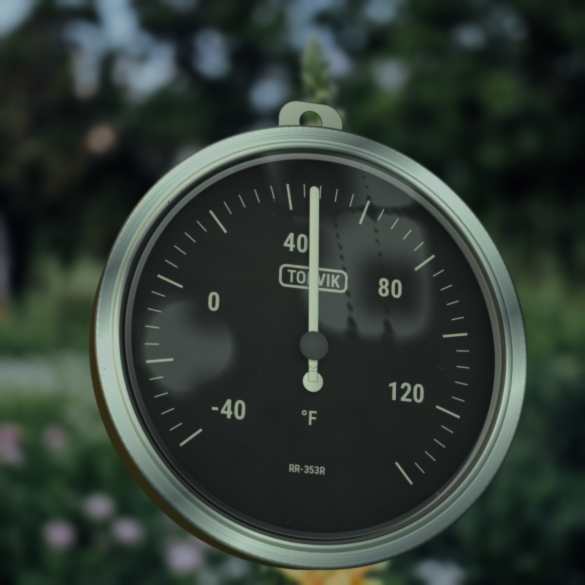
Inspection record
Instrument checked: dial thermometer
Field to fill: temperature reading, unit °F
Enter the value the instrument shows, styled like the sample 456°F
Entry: 46°F
